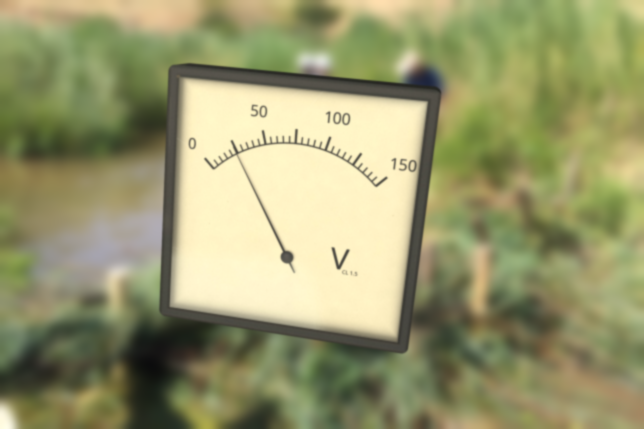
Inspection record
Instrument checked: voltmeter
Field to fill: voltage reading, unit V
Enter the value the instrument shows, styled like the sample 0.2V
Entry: 25V
